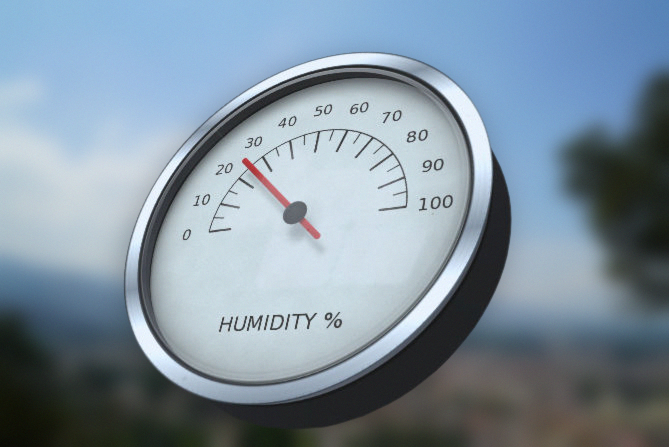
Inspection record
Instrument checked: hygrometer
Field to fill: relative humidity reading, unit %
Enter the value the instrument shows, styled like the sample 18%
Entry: 25%
